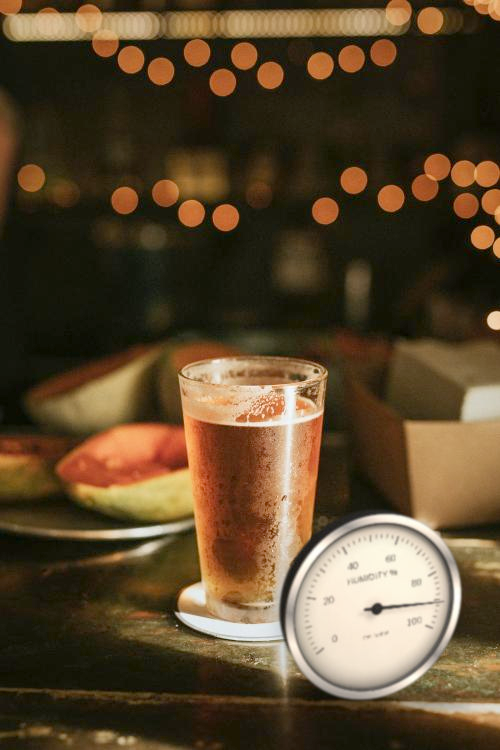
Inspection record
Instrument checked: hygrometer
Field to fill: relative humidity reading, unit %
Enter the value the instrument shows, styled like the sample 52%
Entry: 90%
